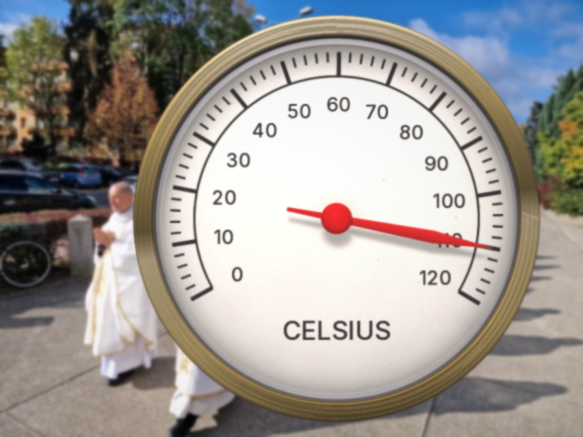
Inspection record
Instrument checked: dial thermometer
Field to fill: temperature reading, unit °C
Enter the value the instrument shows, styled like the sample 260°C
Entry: 110°C
